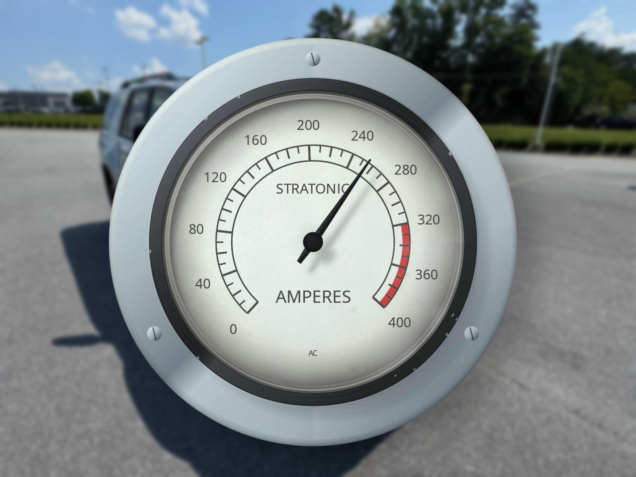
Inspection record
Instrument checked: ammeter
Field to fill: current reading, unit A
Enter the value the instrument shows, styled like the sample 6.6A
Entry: 255A
